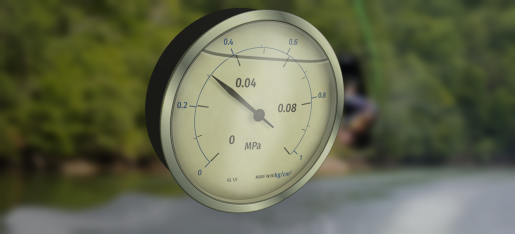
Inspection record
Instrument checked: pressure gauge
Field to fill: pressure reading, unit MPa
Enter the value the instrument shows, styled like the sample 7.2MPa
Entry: 0.03MPa
